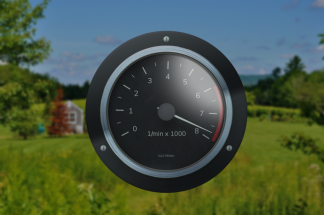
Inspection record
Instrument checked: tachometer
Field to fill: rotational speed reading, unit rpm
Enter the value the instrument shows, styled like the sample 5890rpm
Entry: 7750rpm
